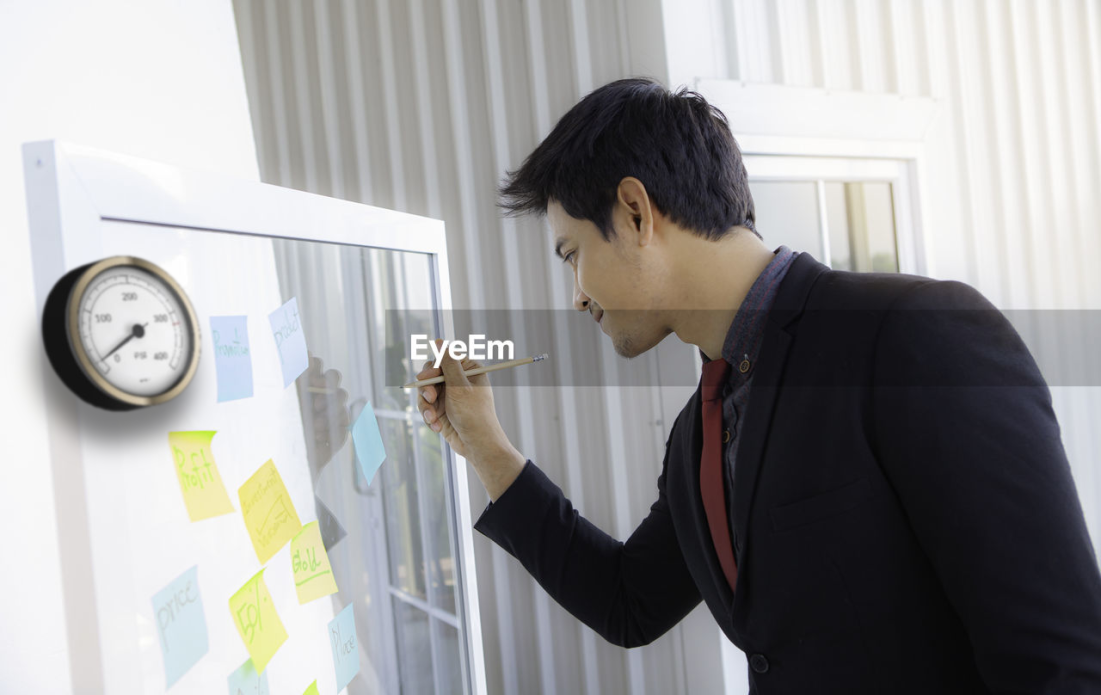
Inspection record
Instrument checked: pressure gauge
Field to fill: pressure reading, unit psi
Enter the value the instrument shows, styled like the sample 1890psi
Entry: 20psi
